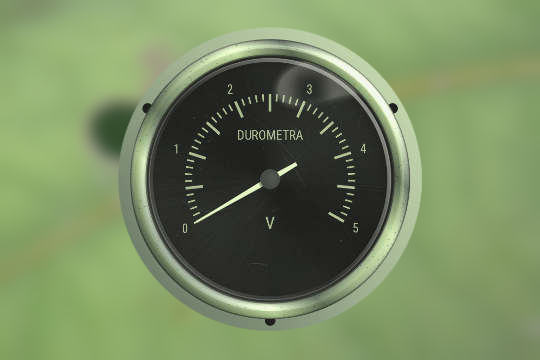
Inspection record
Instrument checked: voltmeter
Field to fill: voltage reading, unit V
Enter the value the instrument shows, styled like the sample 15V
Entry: 0V
